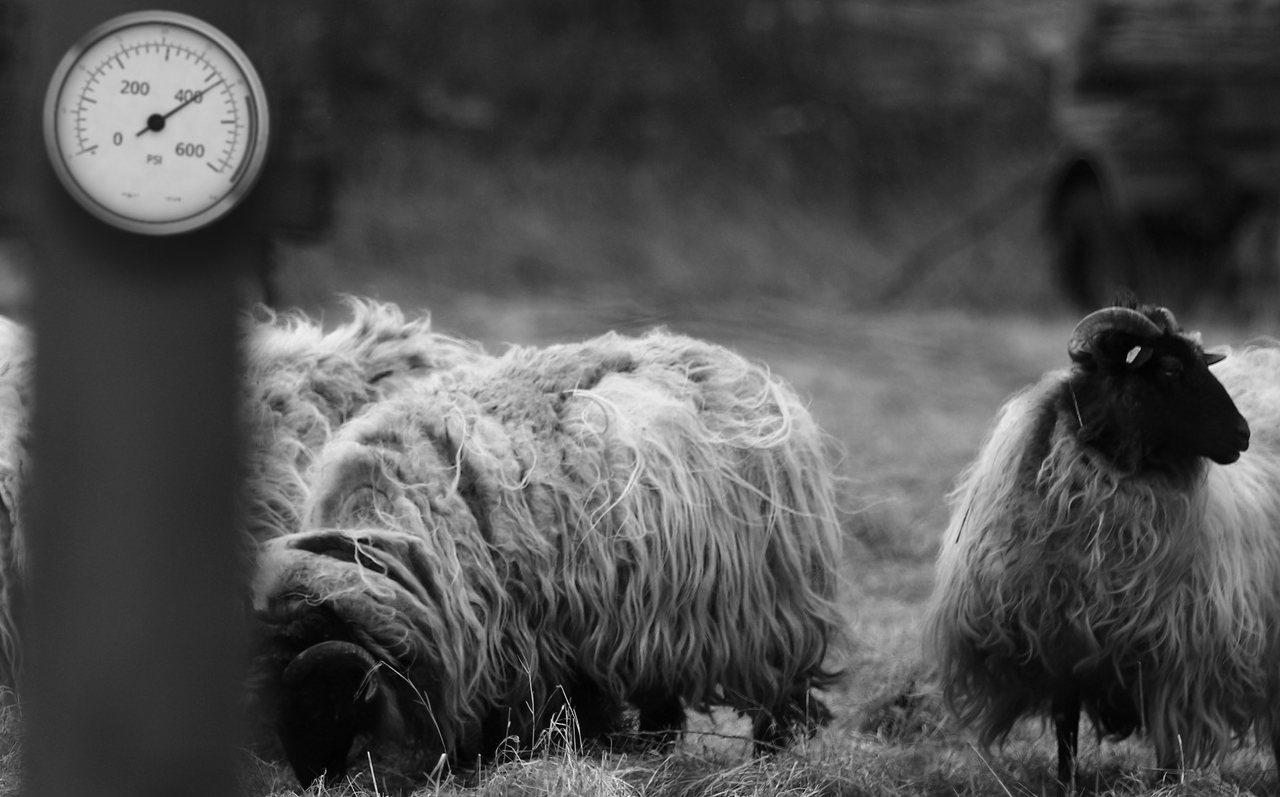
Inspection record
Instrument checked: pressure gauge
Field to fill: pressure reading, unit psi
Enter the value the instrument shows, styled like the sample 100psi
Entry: 420psi
